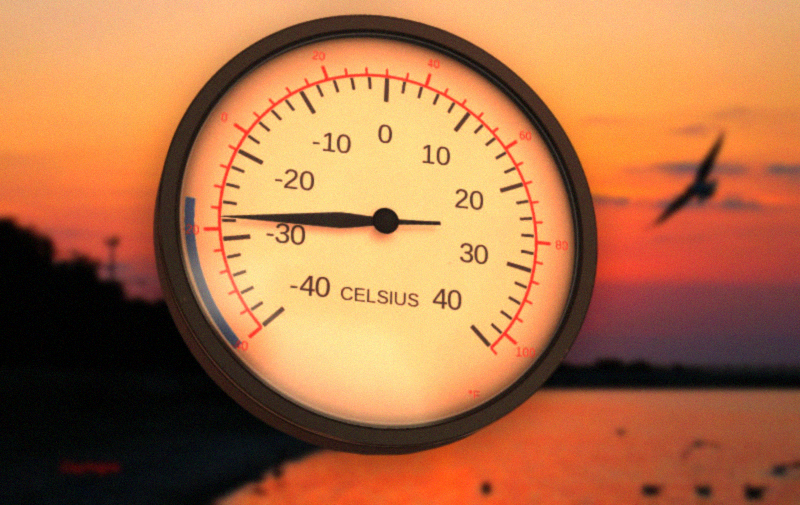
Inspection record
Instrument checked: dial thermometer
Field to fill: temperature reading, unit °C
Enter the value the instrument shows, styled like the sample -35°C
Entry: -28°C
